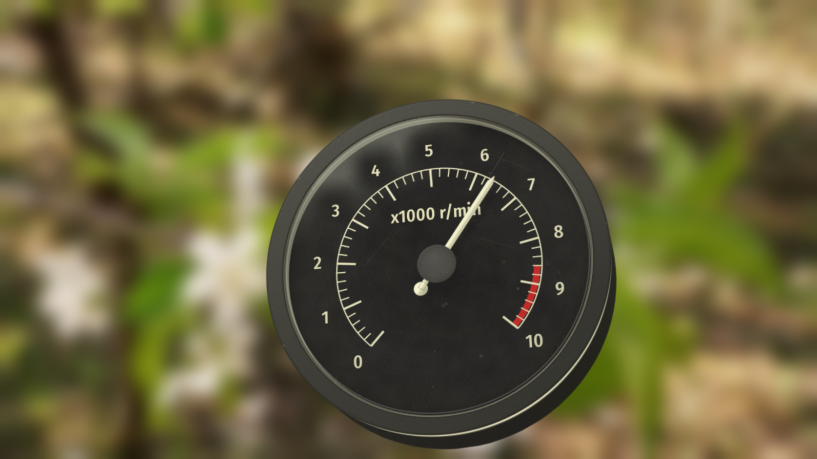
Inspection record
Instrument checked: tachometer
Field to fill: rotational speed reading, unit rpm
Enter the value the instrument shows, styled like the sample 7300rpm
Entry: 6400rpm
